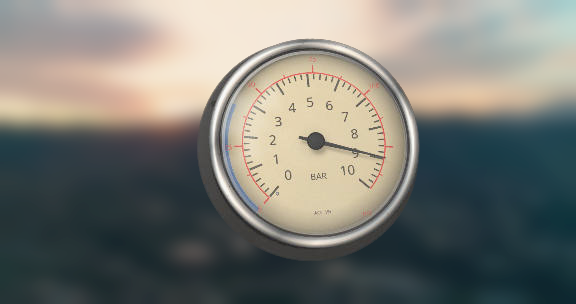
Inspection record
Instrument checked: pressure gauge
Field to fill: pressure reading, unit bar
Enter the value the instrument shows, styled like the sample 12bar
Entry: 9bar
